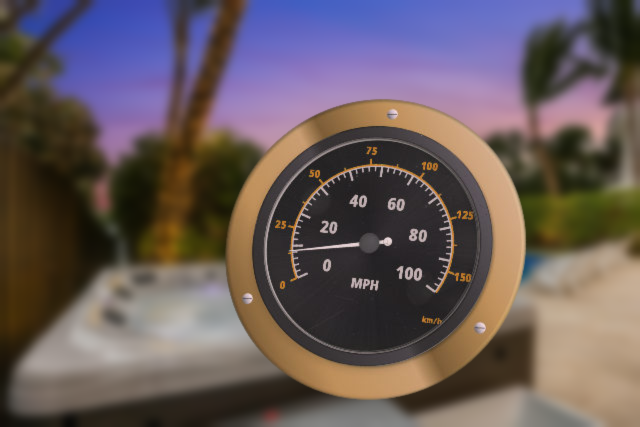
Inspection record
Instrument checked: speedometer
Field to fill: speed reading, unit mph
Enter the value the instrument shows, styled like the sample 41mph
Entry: 8mph
